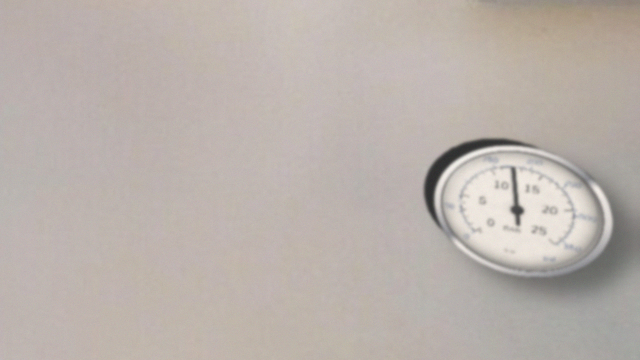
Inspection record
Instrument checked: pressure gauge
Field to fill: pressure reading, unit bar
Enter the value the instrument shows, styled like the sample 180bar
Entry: 12bar
